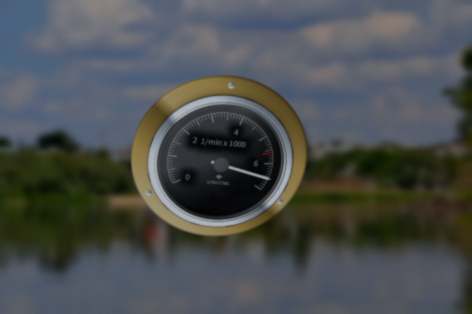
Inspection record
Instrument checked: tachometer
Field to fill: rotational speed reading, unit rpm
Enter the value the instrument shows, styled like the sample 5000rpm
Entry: 6500rpm
